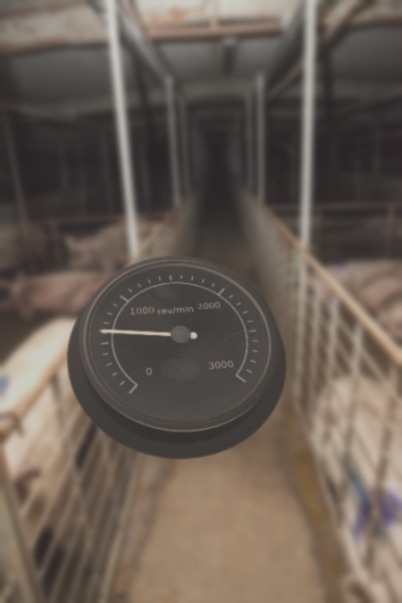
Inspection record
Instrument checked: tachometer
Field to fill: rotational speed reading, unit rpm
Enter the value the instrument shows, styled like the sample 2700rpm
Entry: 600rpm
